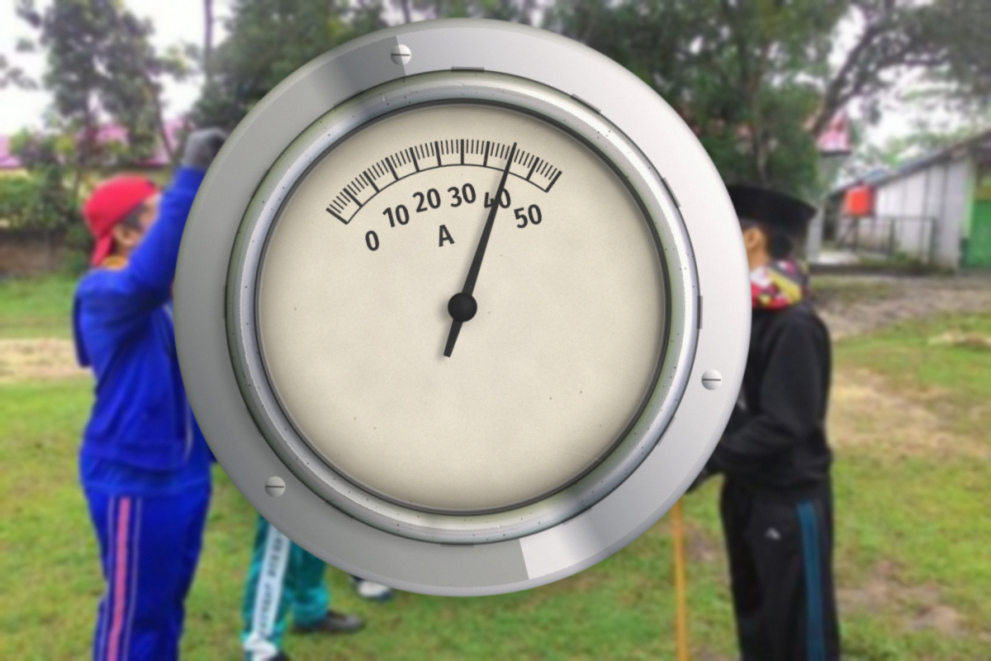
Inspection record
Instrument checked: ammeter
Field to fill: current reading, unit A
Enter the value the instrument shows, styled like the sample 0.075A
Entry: 40A
